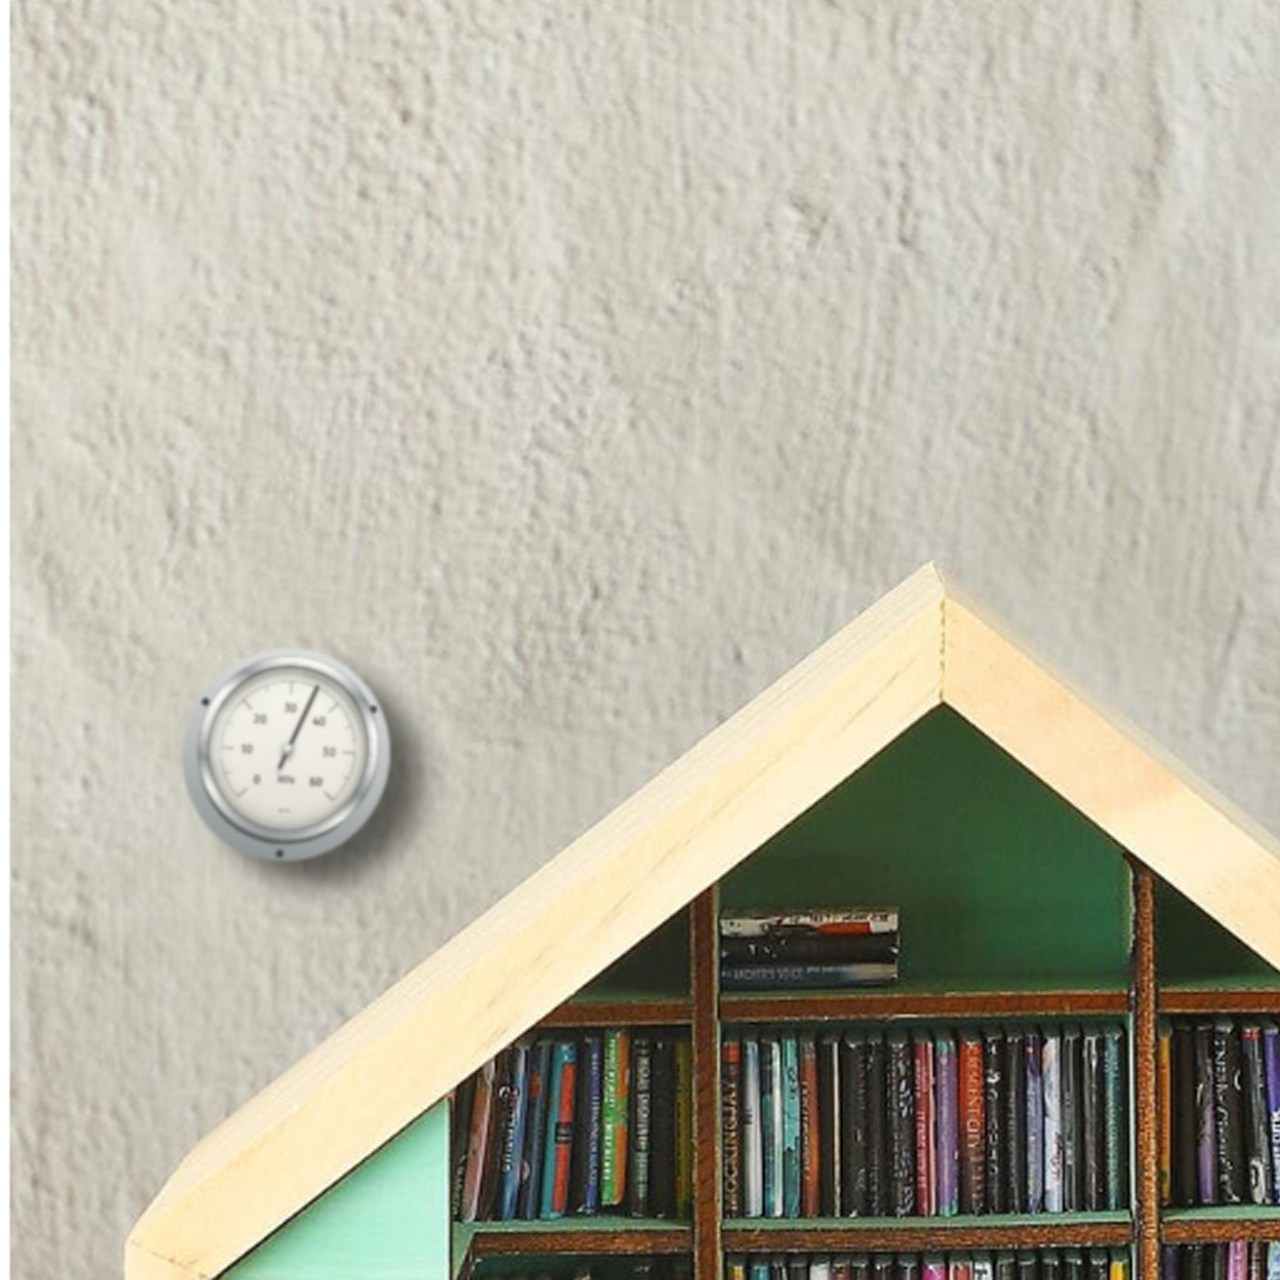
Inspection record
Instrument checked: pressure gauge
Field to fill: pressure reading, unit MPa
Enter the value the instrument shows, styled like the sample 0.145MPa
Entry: 35MPa
